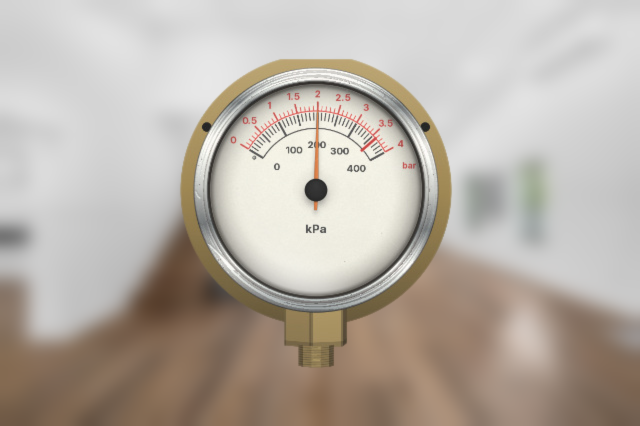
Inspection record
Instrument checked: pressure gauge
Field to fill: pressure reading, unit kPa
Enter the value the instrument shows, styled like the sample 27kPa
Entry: 200kPa
